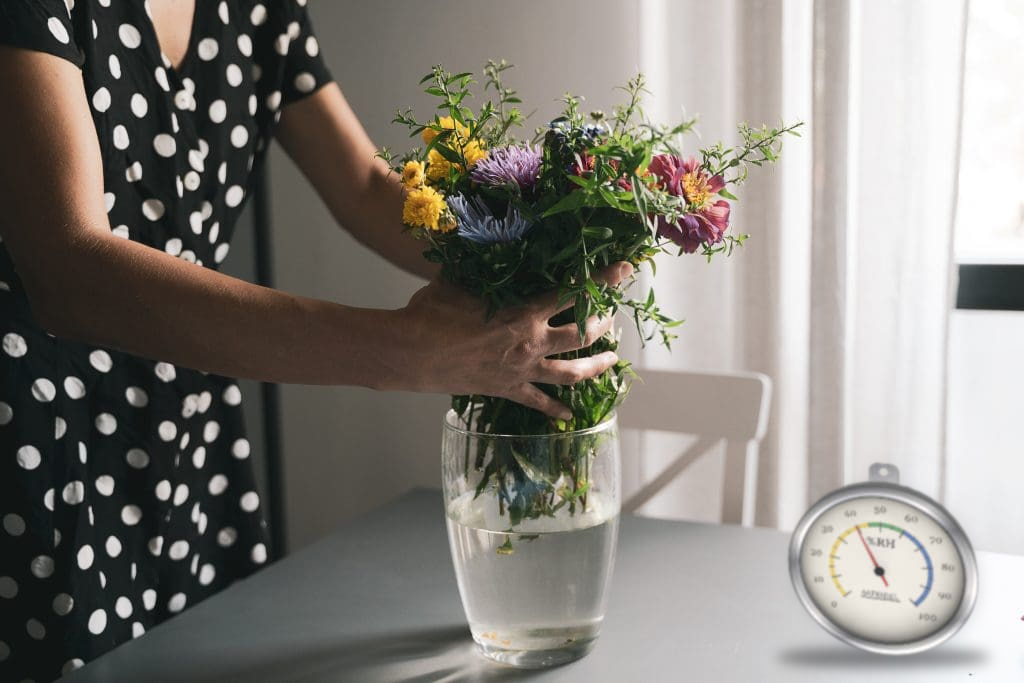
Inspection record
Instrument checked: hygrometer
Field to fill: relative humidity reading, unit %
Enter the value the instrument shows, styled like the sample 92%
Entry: 40%
